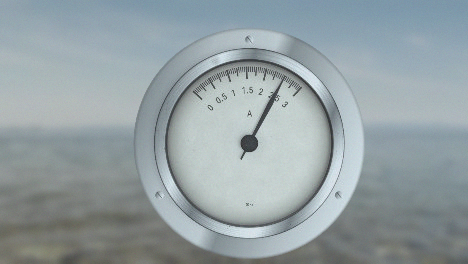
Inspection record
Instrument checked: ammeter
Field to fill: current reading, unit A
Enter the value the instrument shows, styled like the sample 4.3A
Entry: 2.5A
